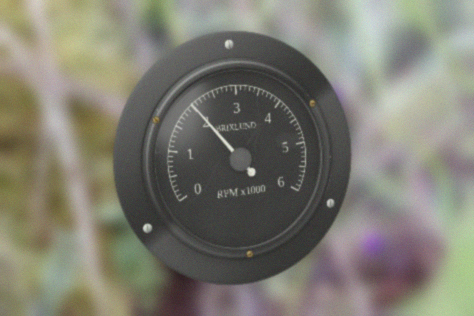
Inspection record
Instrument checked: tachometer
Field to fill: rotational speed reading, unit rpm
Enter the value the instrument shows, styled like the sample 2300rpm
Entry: 2000rpm
